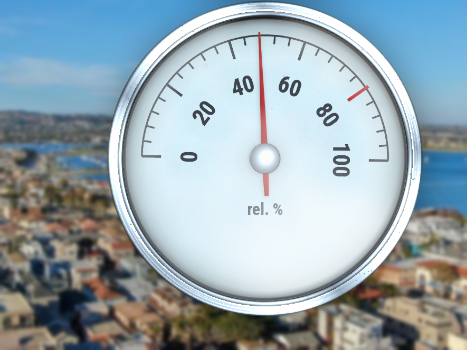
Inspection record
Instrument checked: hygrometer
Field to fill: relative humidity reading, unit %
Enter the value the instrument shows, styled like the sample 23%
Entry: 48%
